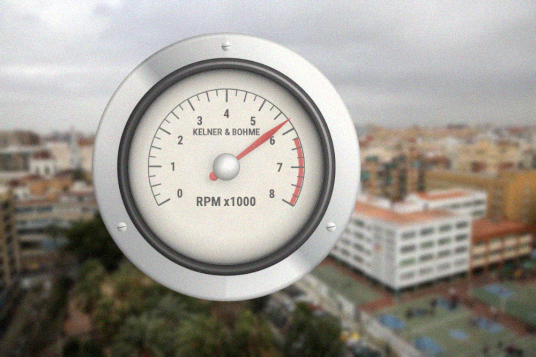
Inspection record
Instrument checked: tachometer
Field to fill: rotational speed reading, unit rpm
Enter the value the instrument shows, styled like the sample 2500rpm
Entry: 5750rpm
